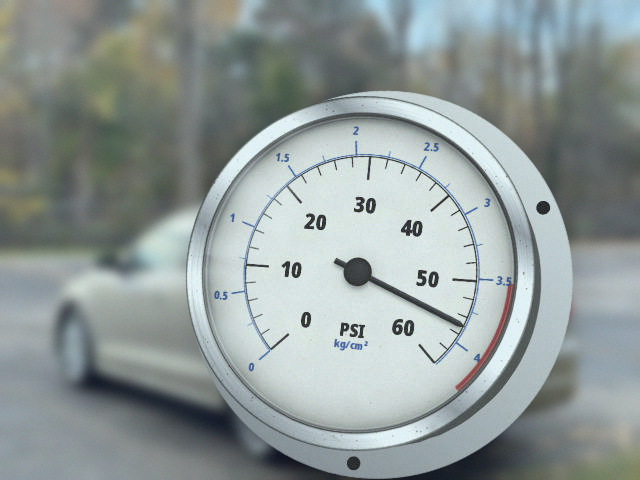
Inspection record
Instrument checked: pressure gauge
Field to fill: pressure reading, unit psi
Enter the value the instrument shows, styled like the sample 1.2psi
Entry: 55psi
